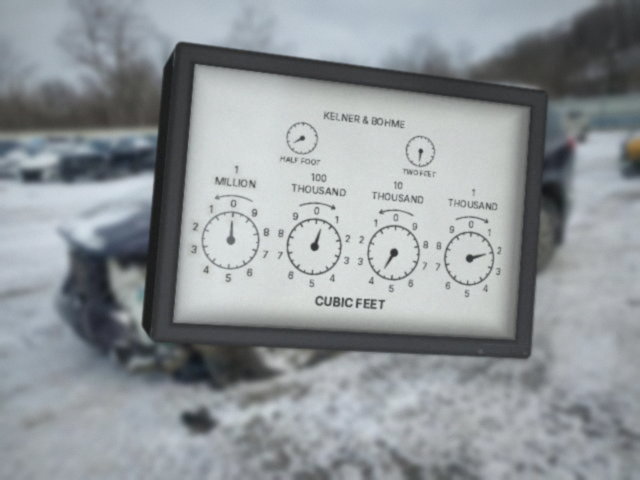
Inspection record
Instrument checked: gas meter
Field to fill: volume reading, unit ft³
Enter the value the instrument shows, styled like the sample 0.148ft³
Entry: 4200ft³
